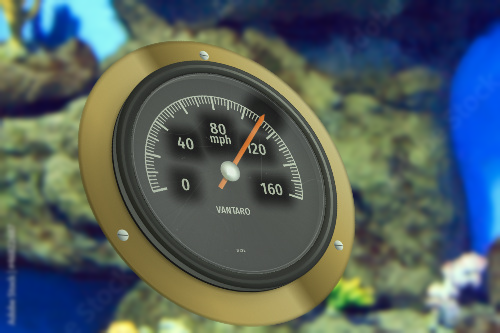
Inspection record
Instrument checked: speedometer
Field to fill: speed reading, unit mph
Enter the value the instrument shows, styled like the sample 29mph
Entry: 110mph
